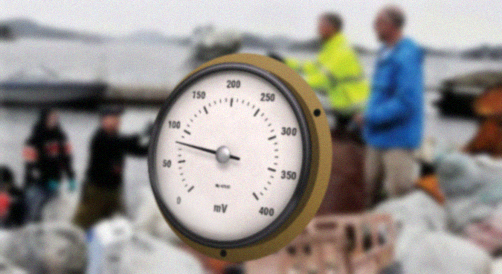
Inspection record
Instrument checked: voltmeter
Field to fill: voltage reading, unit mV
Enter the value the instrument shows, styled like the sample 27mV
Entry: 80mV
